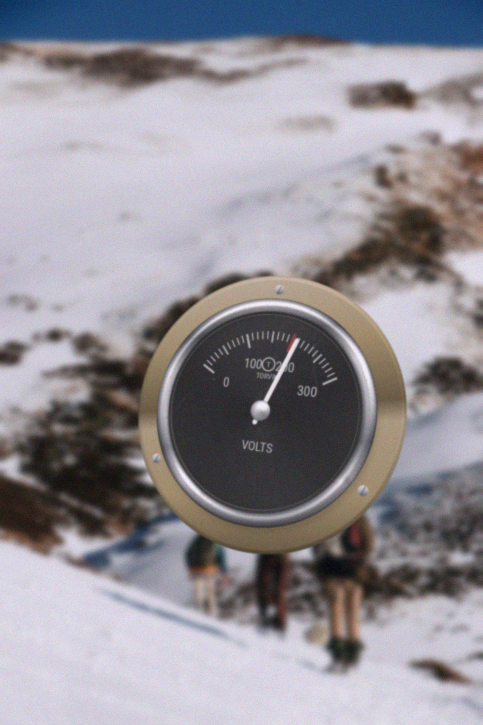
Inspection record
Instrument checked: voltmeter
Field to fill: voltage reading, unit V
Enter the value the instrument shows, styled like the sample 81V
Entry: 200V
